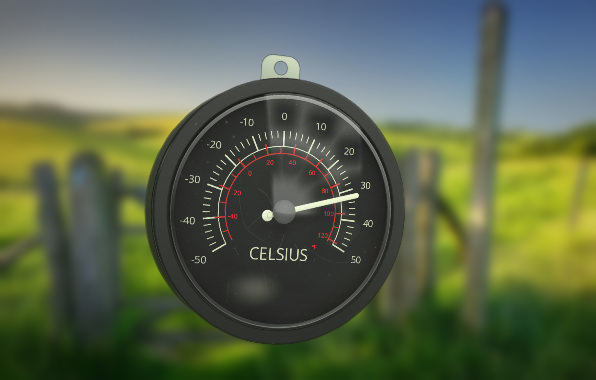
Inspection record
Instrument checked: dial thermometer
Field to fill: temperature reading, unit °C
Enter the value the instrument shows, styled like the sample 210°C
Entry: 32°C
